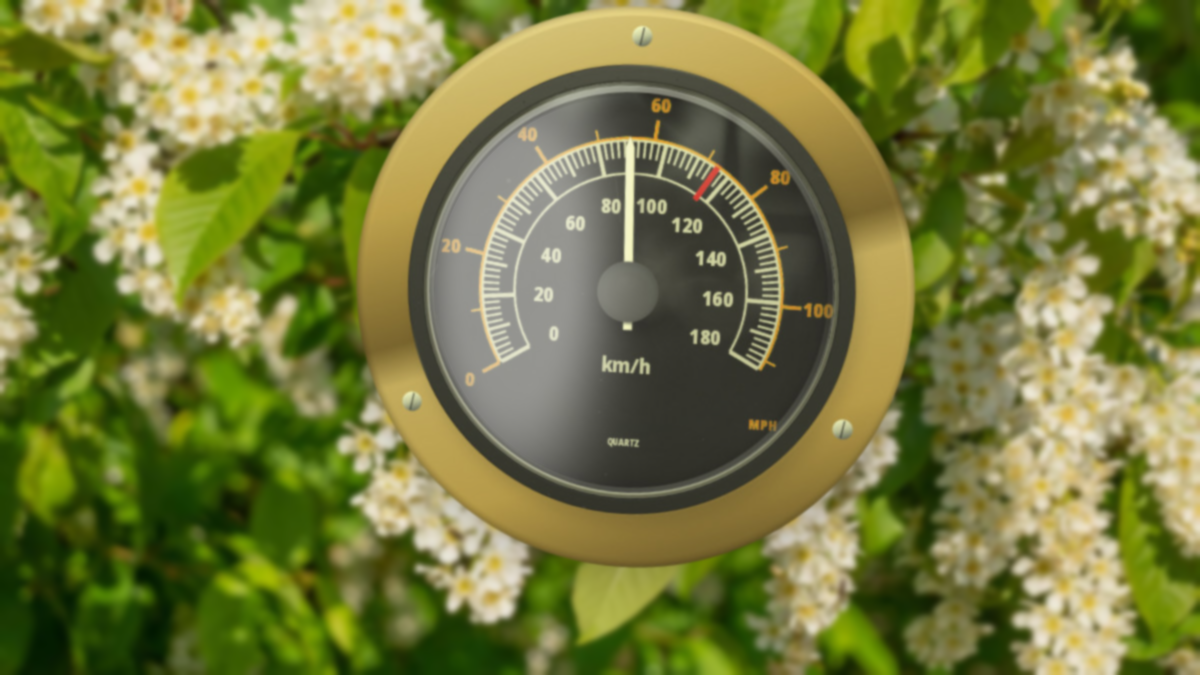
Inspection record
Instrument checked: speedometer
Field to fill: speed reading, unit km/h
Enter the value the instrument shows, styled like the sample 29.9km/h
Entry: 90km/h
